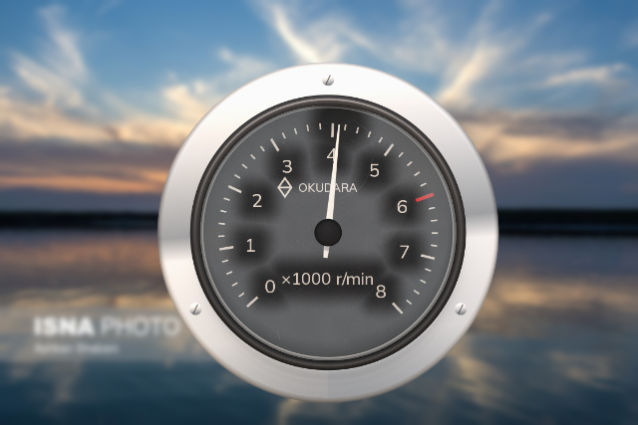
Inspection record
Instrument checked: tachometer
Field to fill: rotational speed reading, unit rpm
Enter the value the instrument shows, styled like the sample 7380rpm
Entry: 4100rpm
